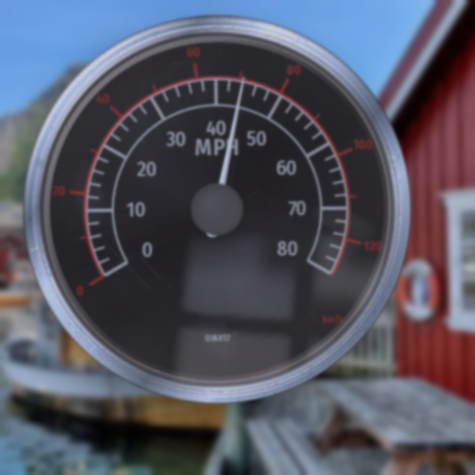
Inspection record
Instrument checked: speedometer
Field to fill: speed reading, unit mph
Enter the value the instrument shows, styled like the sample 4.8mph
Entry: 44mph
